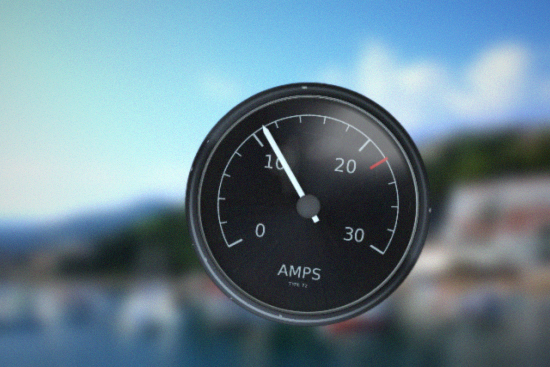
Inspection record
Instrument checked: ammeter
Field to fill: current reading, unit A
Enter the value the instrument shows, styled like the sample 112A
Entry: 11A
